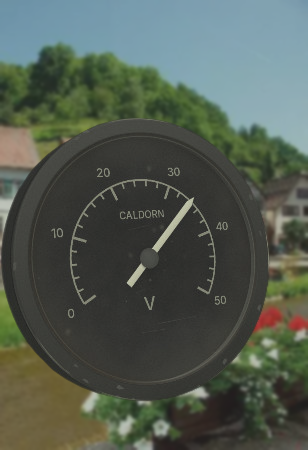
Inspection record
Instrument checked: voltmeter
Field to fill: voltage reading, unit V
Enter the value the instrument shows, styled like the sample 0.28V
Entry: 34V
